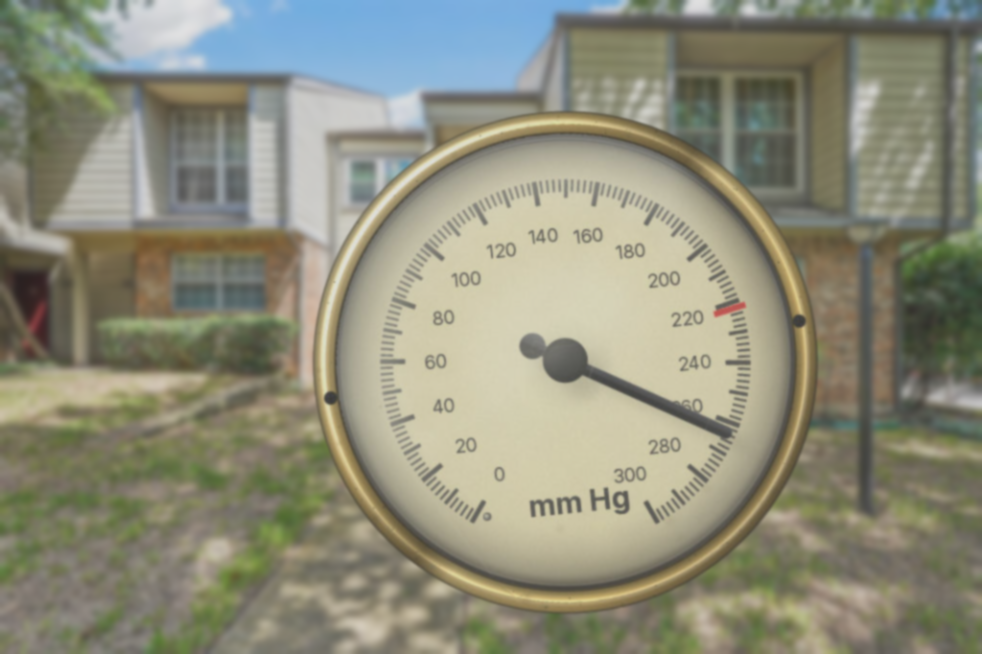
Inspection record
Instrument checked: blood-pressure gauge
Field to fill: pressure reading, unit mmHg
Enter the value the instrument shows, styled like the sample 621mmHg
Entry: 264mmHg
